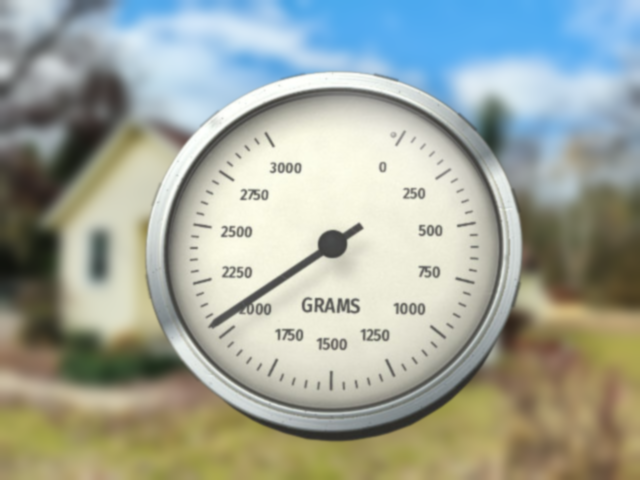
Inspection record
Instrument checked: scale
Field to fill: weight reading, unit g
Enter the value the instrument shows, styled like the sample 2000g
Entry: 2050g
